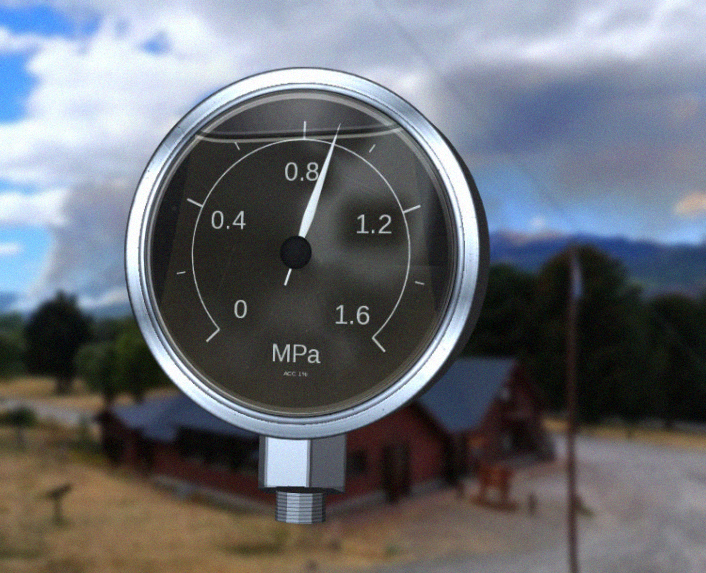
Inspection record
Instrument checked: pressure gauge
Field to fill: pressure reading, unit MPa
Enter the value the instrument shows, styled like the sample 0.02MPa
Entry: 0.9MPa
